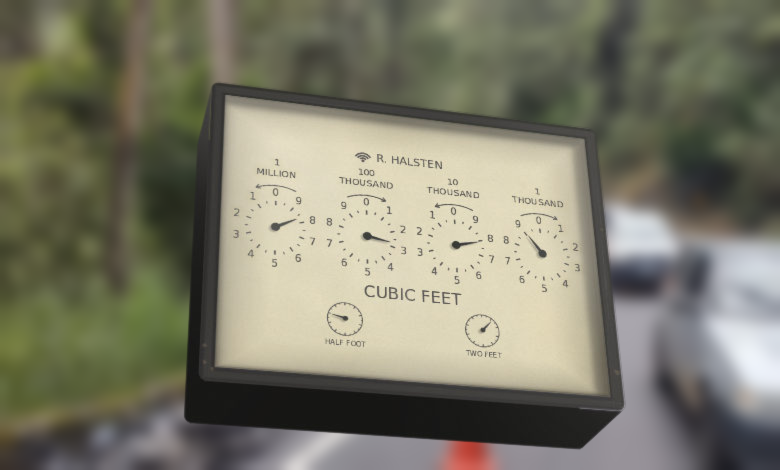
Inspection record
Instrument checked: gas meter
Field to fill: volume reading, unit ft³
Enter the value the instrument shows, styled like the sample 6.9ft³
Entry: 827900ft³
